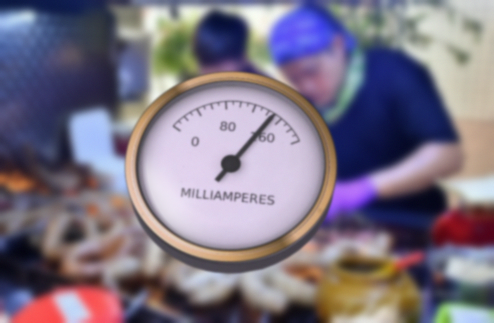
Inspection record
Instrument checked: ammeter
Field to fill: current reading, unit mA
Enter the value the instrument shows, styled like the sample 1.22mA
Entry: 150mA
